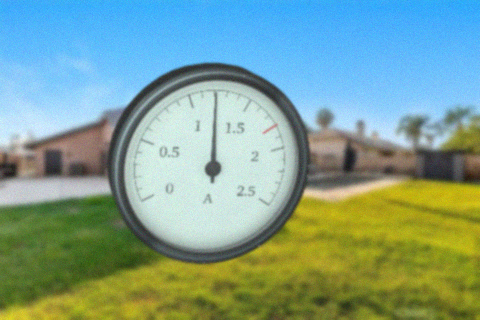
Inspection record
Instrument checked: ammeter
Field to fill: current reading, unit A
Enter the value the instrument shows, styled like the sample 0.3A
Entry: 1.2A
